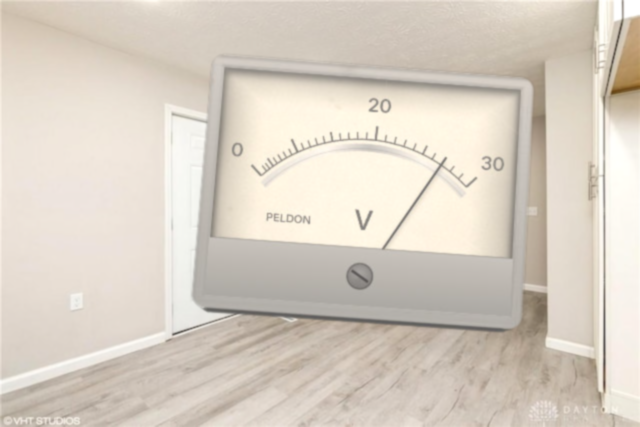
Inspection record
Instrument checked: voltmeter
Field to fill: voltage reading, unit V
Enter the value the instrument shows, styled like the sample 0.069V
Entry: 27V
